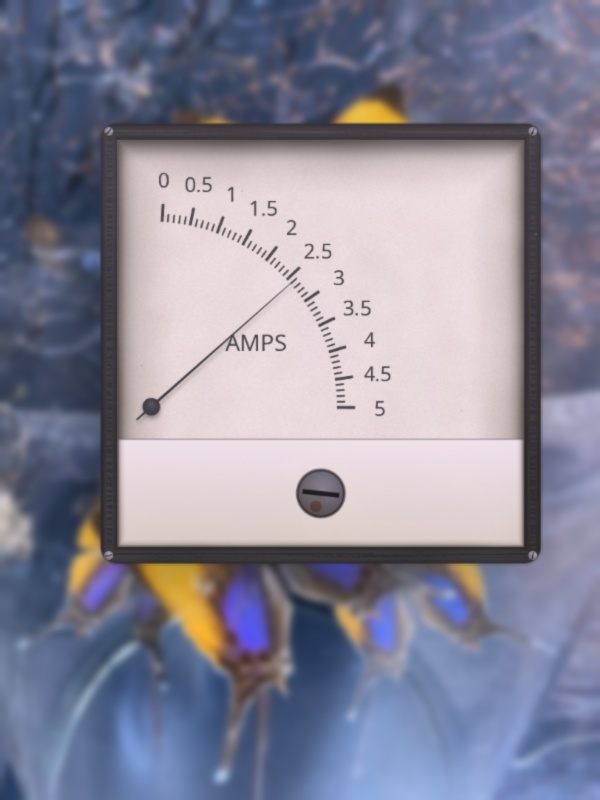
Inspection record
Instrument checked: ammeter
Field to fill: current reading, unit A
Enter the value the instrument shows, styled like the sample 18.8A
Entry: 2.6A
